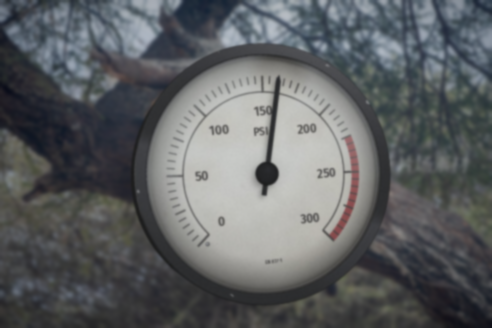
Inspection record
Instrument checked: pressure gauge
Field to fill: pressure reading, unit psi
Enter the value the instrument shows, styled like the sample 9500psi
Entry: 160psi
